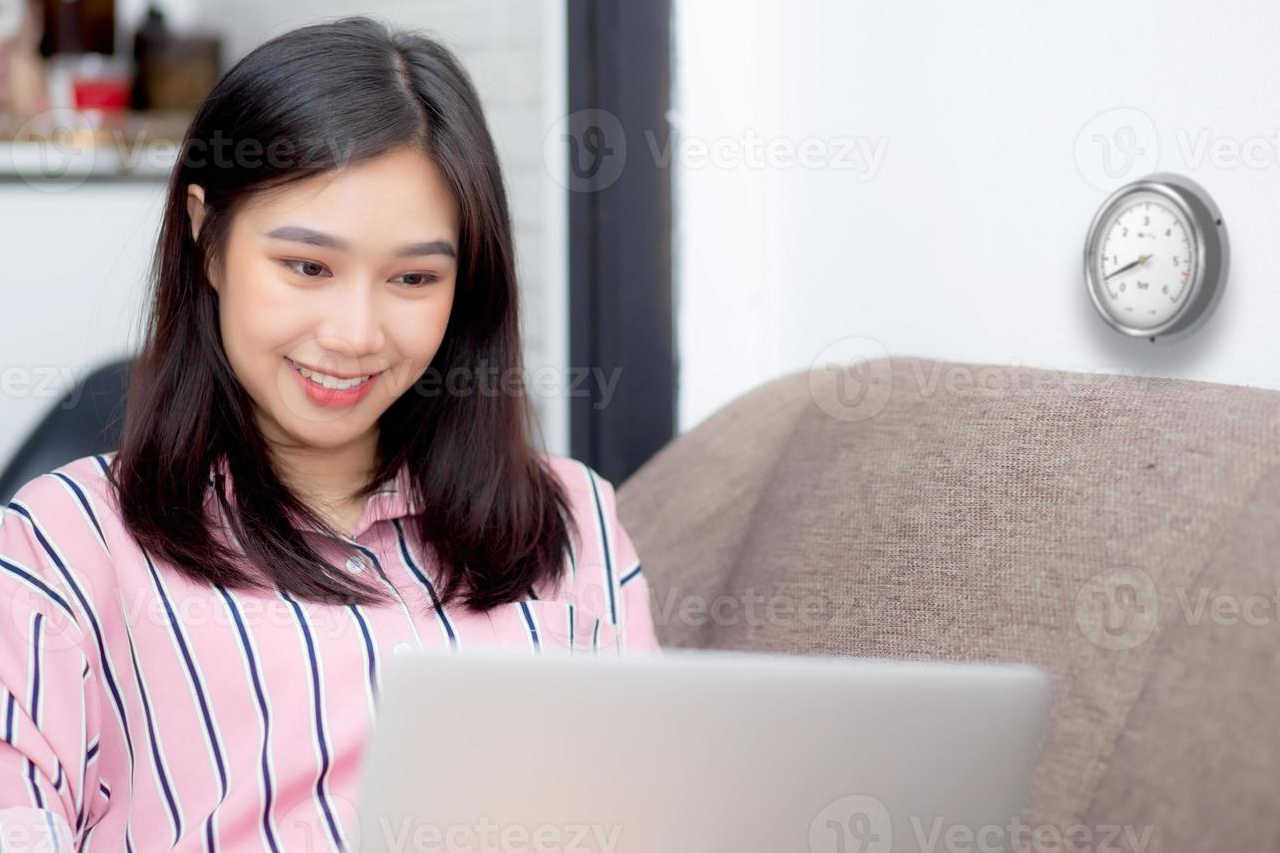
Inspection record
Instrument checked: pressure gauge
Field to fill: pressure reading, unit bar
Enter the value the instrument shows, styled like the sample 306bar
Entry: 0.5bar
